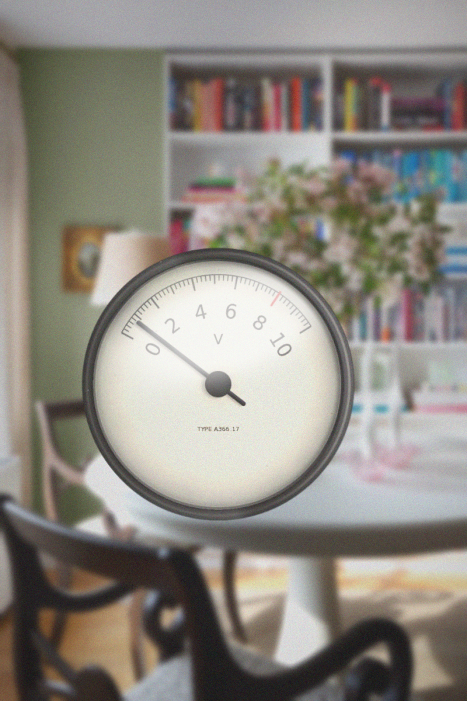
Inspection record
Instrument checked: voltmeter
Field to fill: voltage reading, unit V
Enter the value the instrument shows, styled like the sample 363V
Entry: 0.8V
